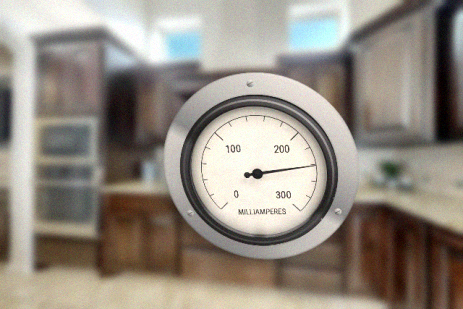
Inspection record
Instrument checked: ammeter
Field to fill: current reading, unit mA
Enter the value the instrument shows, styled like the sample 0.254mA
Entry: 240mA
